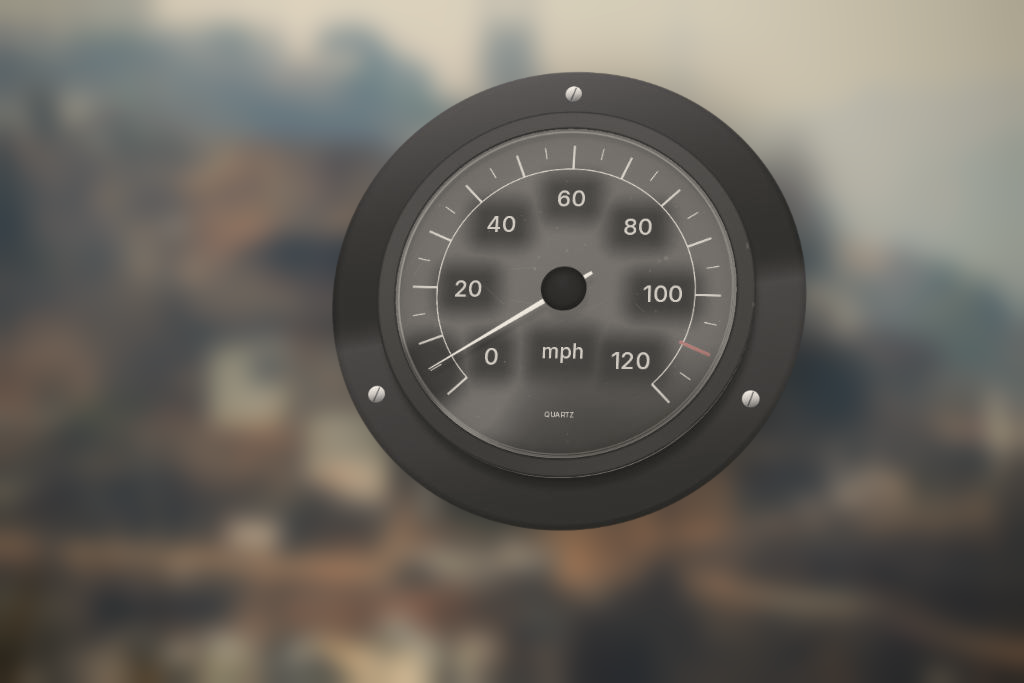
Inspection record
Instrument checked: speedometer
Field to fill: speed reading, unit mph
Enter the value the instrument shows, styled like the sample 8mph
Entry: 5mph
